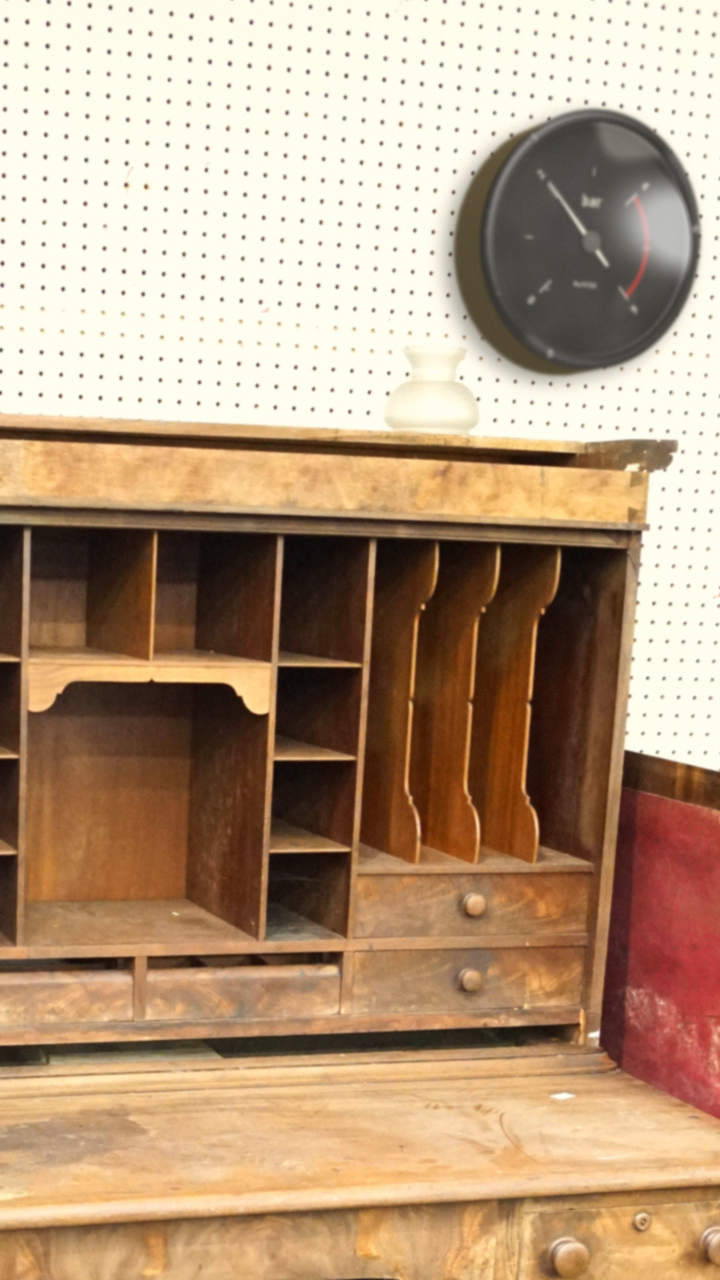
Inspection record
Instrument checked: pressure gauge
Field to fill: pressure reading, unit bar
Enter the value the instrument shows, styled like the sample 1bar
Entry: 2bar
